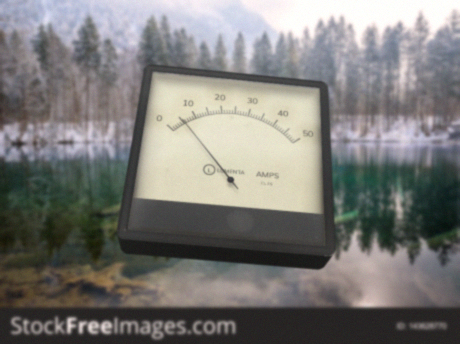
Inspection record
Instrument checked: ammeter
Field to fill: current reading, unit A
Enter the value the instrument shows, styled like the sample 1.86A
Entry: 5A
